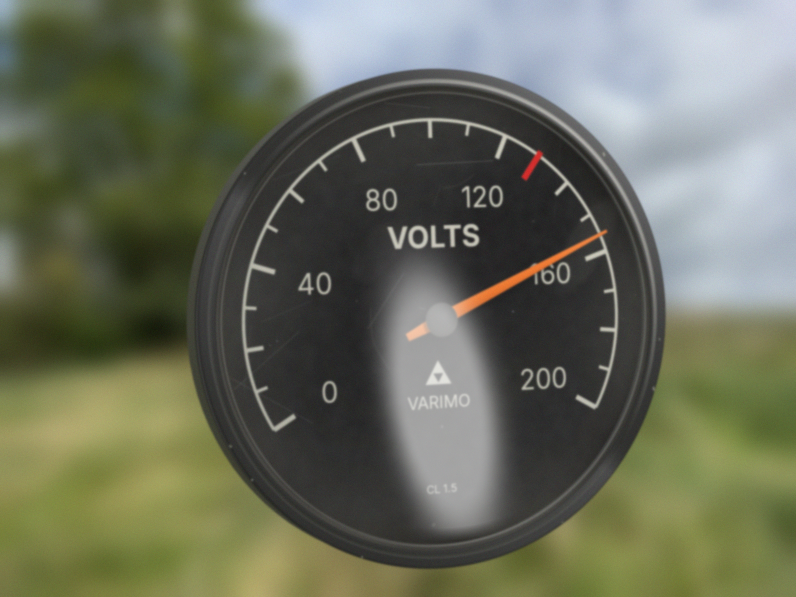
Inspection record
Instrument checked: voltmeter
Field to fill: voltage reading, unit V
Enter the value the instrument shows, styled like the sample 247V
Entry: 155V
